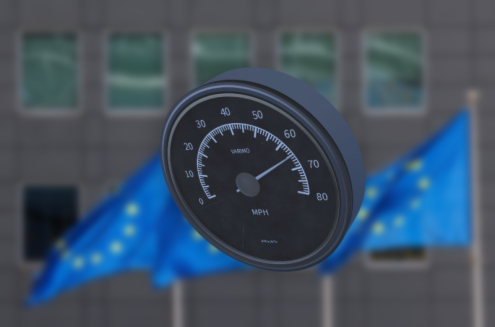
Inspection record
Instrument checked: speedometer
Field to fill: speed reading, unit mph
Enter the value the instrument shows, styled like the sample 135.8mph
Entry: 65mph
